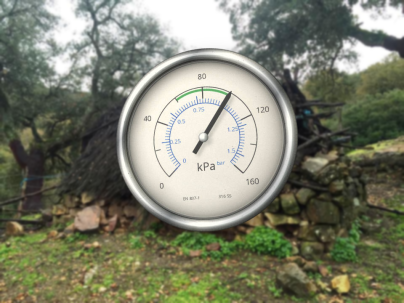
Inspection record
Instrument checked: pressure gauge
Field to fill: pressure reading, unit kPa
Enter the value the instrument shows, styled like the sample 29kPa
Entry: 100kPa
